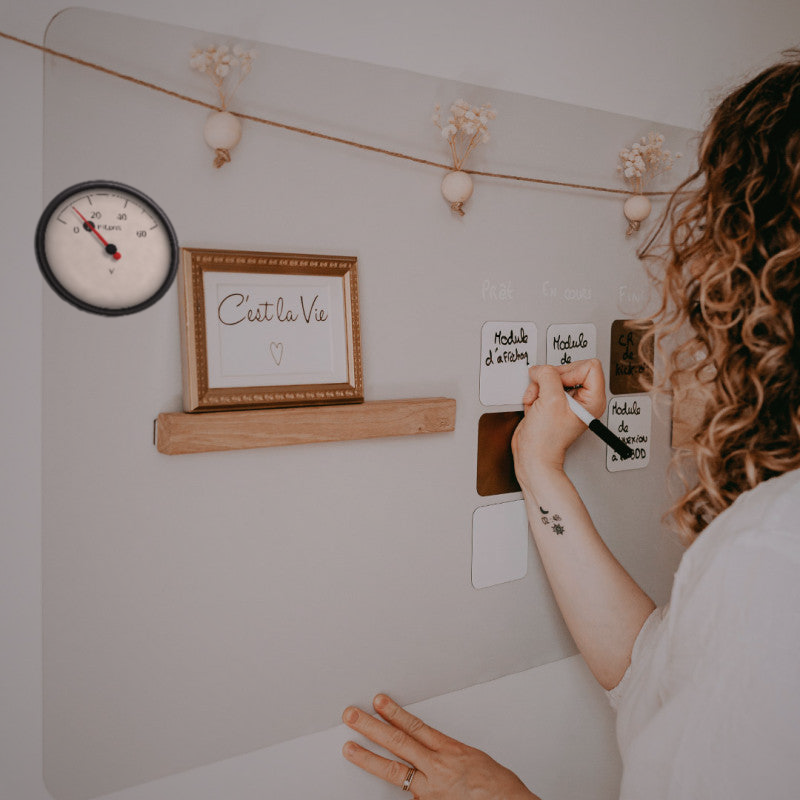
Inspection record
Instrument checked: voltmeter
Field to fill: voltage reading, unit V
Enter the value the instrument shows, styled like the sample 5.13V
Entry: 10V
